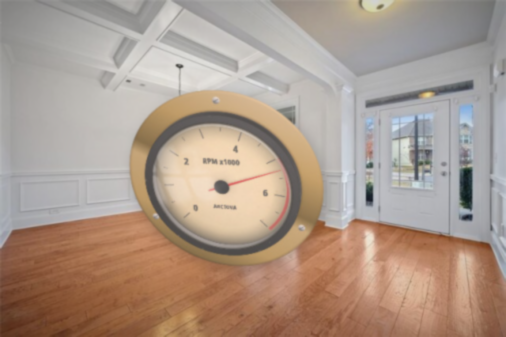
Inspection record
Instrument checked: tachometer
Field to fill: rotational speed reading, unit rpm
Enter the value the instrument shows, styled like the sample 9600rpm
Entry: 5250rpm
